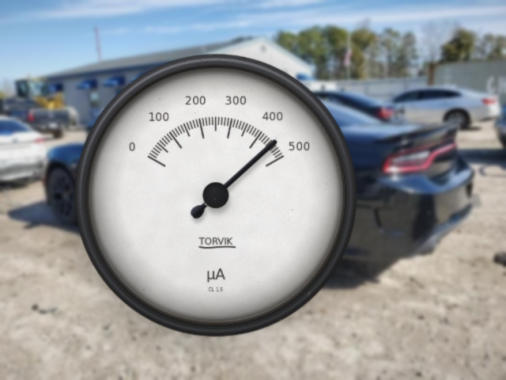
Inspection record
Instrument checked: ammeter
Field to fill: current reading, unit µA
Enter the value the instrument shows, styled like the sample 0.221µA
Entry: 450µA
